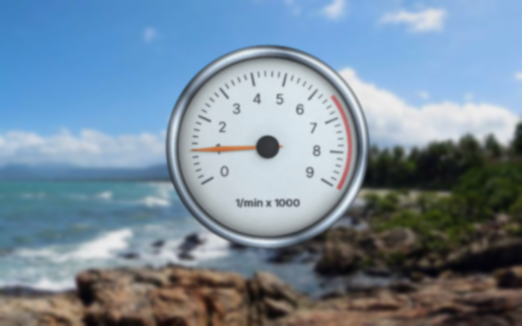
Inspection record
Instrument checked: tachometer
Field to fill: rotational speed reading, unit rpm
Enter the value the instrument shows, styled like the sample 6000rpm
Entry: 1000rpm
